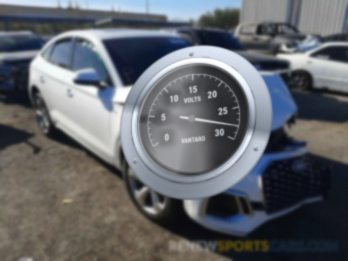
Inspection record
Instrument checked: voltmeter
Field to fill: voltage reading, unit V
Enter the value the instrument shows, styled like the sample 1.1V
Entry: 28V
